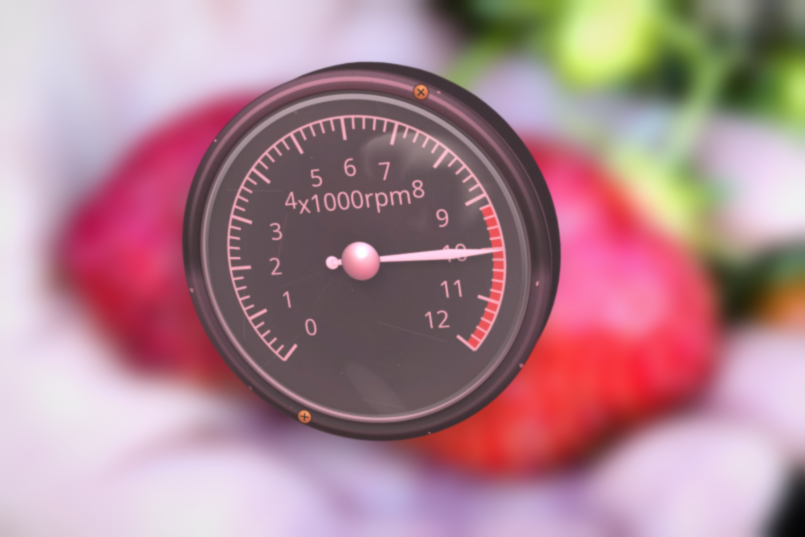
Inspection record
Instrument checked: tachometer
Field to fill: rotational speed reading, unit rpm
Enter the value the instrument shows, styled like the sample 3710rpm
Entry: 10000rpm
